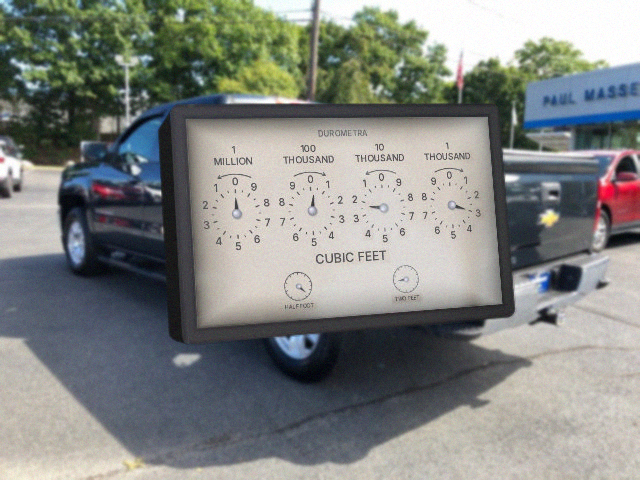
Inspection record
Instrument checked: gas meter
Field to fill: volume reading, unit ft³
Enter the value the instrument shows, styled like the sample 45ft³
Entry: 2300ft³
